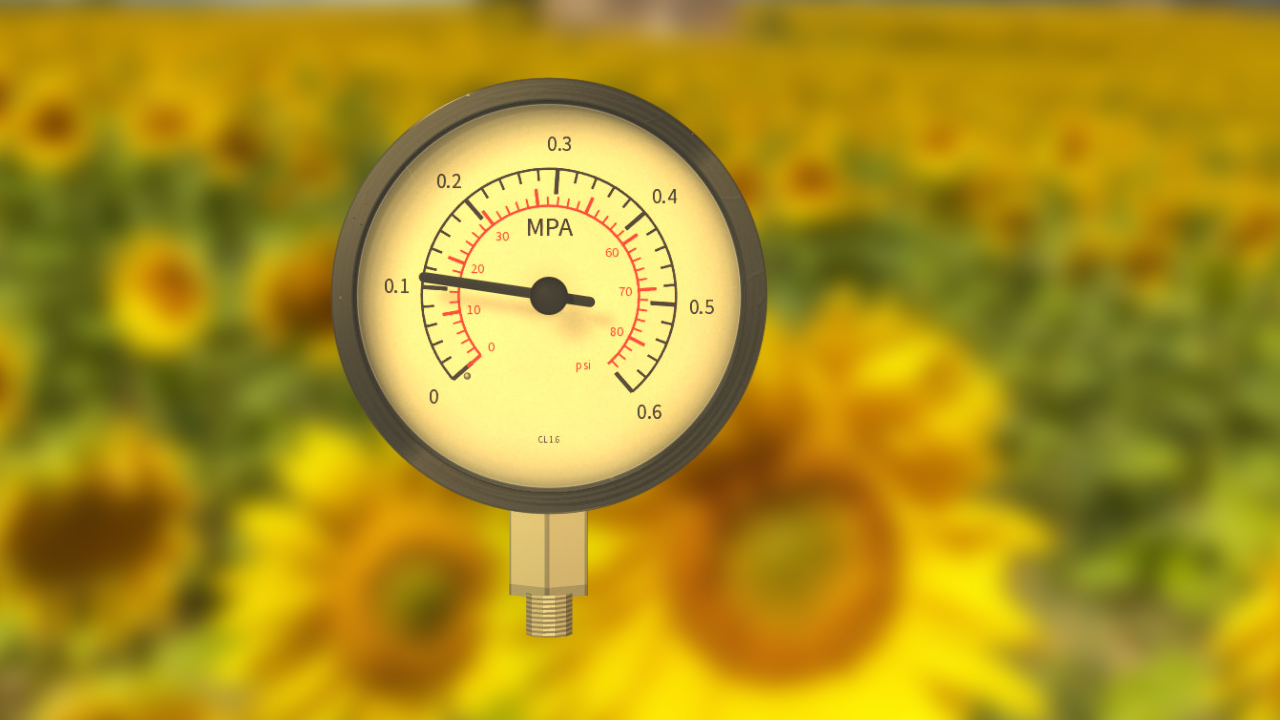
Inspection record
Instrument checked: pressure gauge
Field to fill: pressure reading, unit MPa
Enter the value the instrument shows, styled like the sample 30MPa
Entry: 0.11MPa
